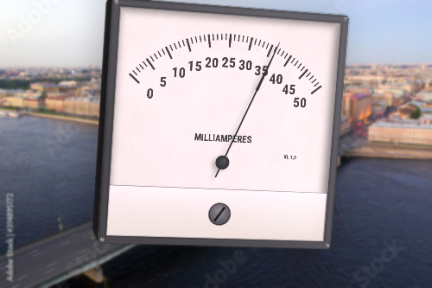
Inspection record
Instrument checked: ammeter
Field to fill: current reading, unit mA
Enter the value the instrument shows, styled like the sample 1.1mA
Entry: 36mA
